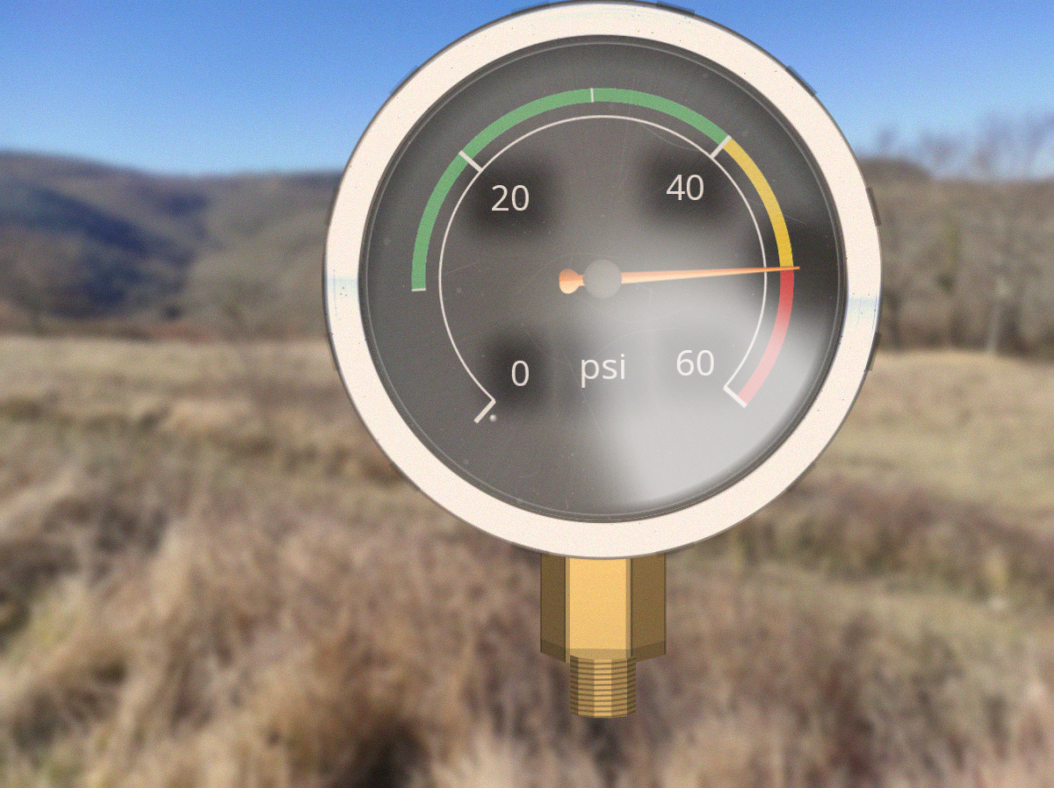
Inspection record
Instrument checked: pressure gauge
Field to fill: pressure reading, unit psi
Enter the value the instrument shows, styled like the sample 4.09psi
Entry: 50psi
